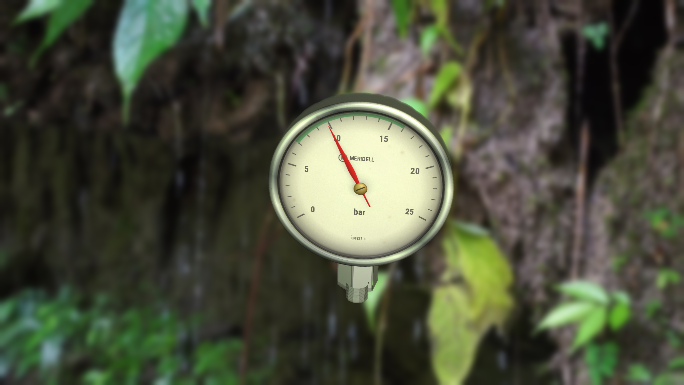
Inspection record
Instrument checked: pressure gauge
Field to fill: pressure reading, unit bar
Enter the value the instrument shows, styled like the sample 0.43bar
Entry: 10bar
